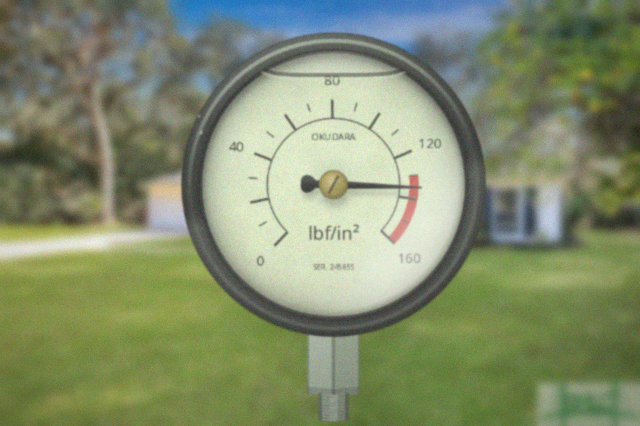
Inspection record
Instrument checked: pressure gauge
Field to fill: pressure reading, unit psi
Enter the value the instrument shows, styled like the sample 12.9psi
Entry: 135psi
